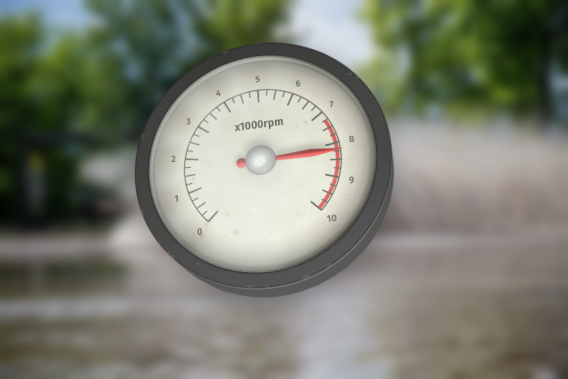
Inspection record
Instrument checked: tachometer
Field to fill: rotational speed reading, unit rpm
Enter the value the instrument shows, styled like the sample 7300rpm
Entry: 8250rpm
